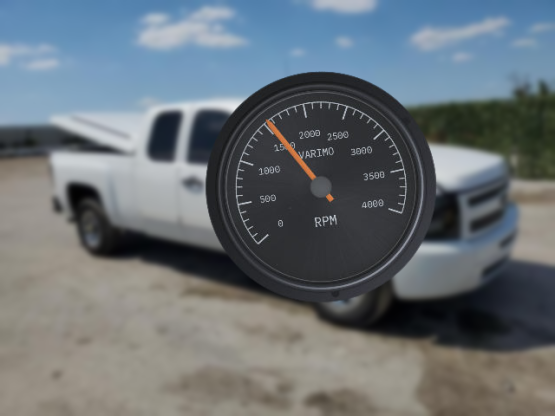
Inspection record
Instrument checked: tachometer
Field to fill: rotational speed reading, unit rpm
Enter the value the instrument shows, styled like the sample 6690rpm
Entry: 1550rpm
